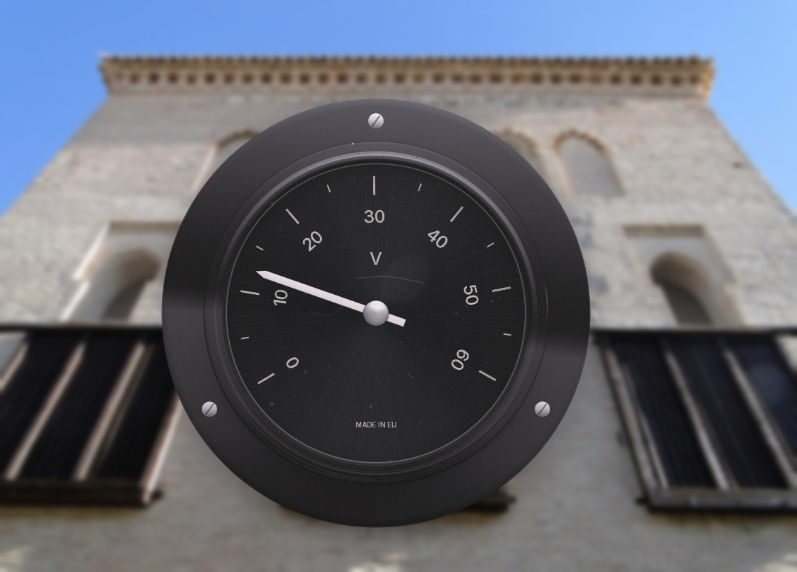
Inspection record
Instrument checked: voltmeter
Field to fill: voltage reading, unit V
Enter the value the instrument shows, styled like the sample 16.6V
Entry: 12.5V
